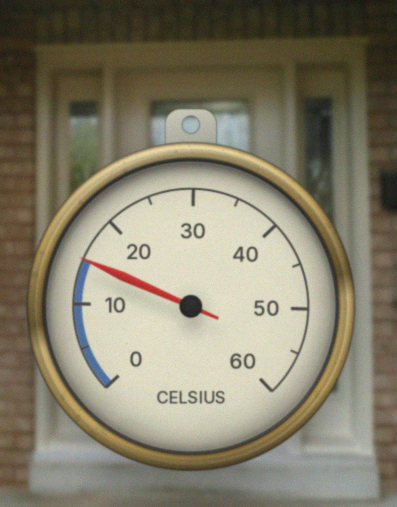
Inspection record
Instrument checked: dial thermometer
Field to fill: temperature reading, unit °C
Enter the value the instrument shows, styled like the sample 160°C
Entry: 15°C
